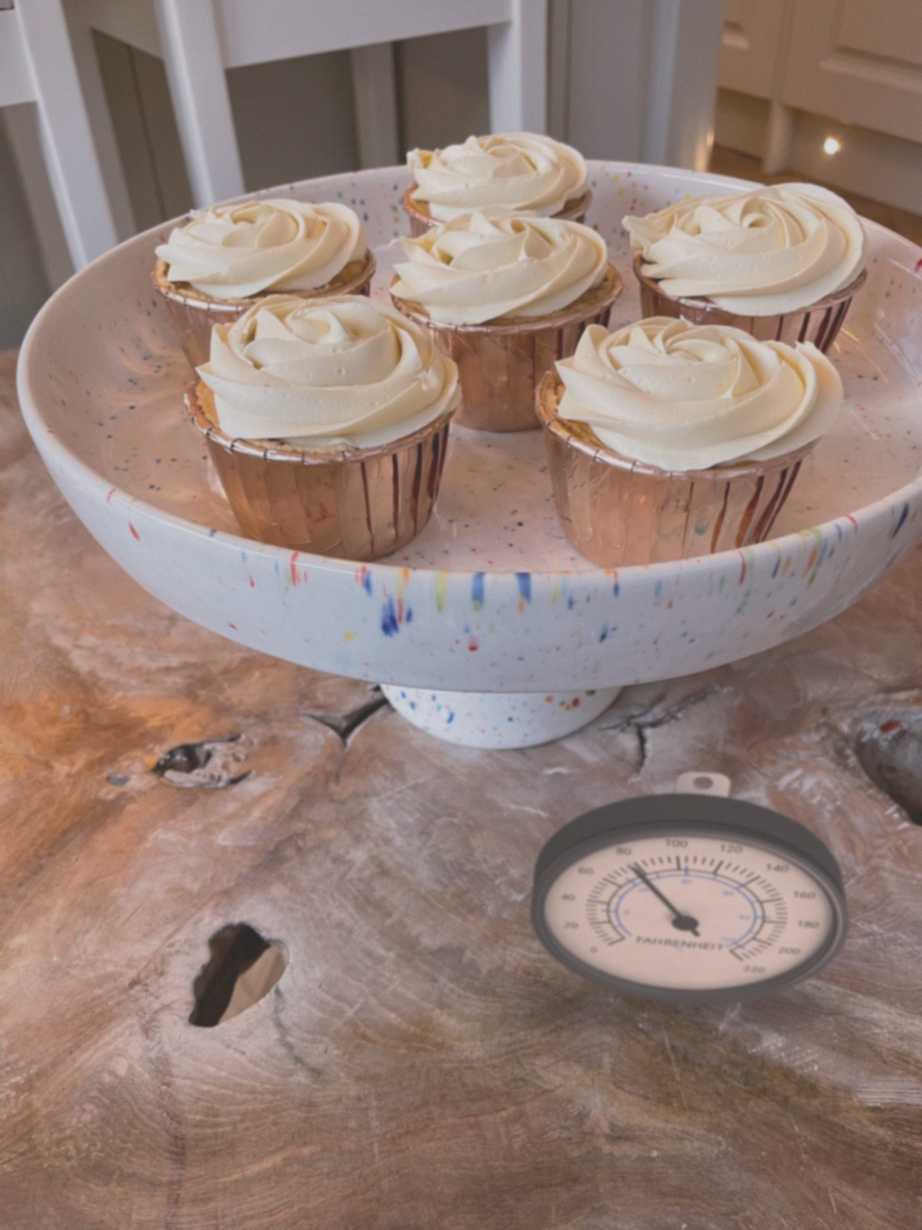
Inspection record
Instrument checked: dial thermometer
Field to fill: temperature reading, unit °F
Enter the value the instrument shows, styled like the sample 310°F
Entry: 80°F
